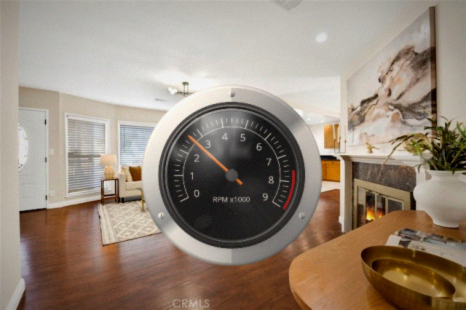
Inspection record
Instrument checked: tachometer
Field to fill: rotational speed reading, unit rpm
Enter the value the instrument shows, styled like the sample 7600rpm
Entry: 2600rpm
